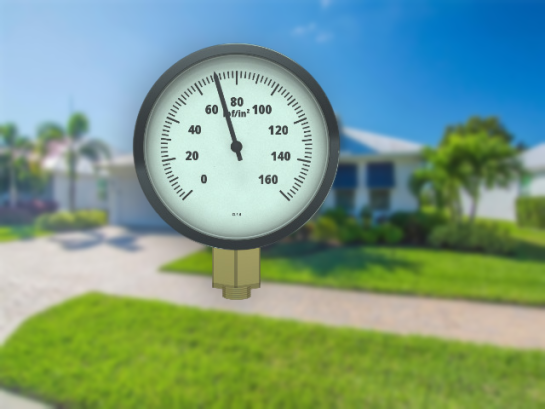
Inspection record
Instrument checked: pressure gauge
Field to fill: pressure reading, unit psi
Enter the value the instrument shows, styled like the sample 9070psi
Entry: 70psi
